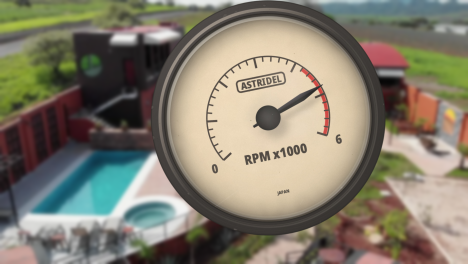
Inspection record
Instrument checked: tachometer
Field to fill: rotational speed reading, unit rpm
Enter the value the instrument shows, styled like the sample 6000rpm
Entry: 4800rpm
